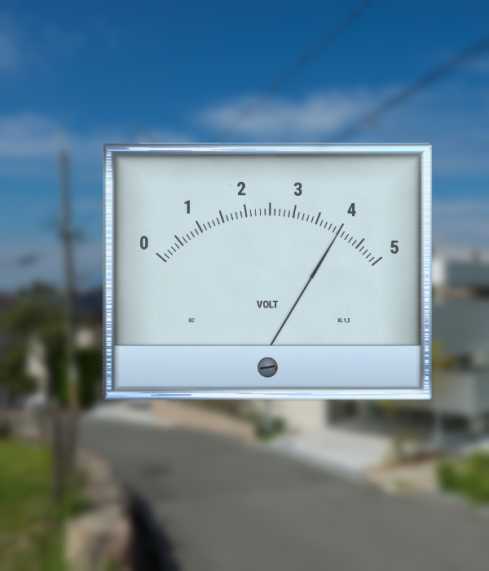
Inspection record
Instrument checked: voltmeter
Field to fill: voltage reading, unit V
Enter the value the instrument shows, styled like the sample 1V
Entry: 4V
